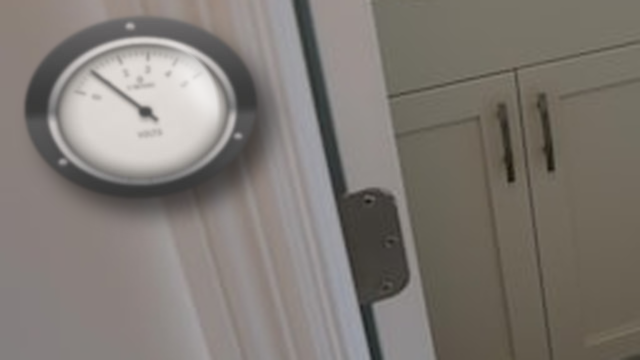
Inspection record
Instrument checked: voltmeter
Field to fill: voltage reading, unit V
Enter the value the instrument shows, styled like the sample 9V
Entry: 1V
